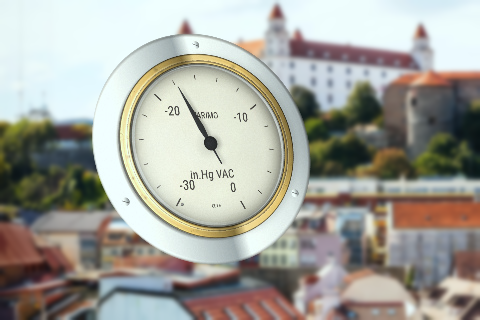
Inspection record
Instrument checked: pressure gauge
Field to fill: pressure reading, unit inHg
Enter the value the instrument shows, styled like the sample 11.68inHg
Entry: -18inHg
